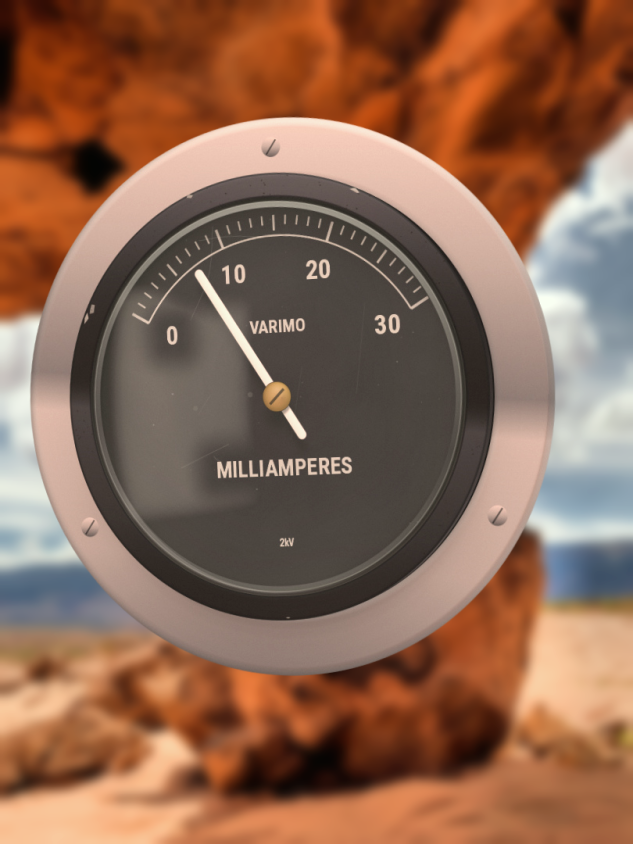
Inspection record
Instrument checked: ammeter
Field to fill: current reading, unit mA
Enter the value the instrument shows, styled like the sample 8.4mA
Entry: 7mA
